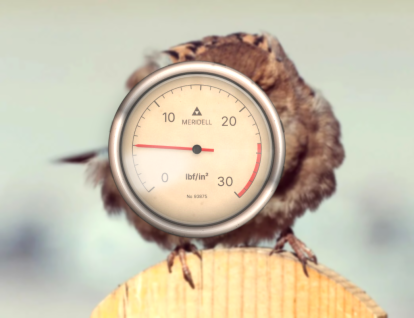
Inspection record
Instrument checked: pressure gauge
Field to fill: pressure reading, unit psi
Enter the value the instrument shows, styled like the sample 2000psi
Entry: 5psi
